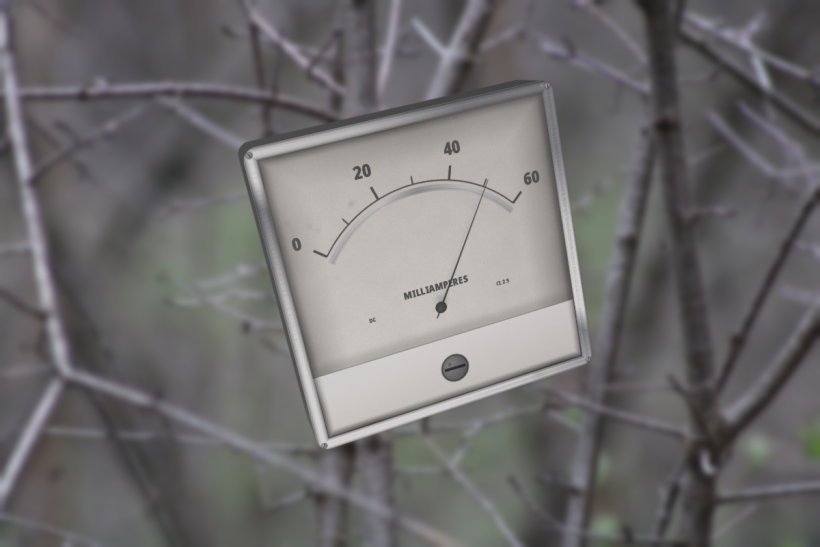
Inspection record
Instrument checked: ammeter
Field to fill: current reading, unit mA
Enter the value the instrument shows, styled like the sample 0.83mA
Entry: 50mA
